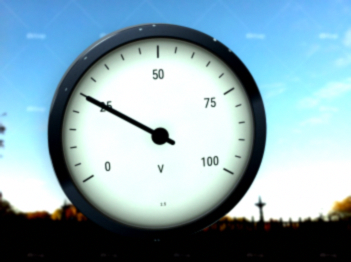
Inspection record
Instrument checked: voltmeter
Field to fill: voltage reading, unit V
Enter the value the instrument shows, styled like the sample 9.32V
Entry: 25V
